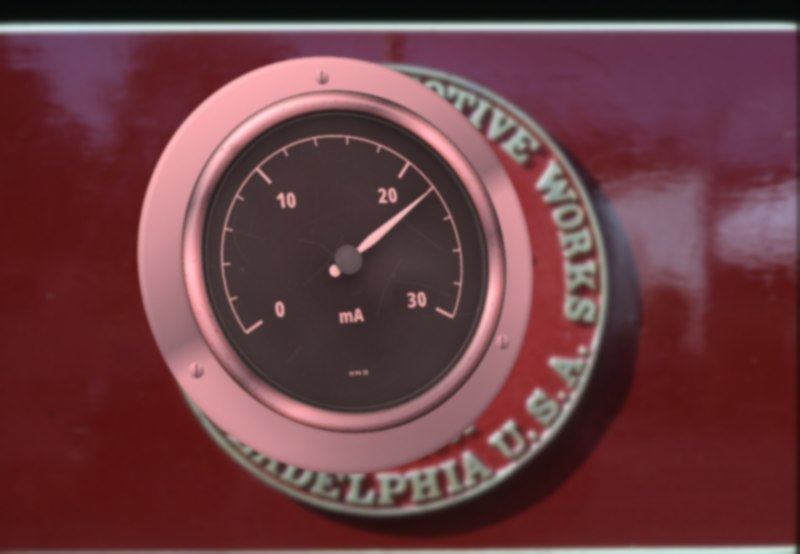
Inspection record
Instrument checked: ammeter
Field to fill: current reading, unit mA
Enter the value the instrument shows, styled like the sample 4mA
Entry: 22mA
